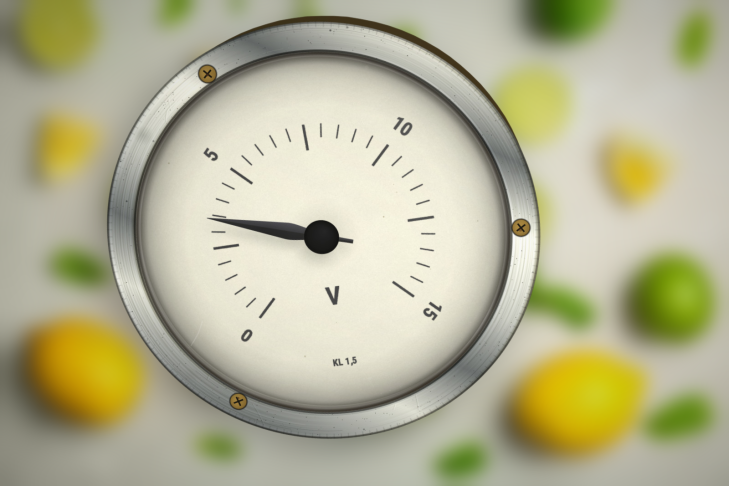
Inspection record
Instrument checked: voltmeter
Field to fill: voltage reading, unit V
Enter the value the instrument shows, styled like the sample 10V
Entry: 3.5V
